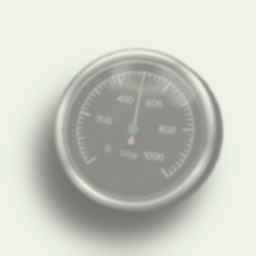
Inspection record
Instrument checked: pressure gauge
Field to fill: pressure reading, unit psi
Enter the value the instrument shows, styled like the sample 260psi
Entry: 500psi
